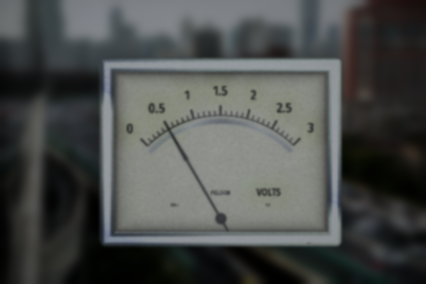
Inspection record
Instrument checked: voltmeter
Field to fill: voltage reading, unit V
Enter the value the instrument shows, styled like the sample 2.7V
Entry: 0.5V
